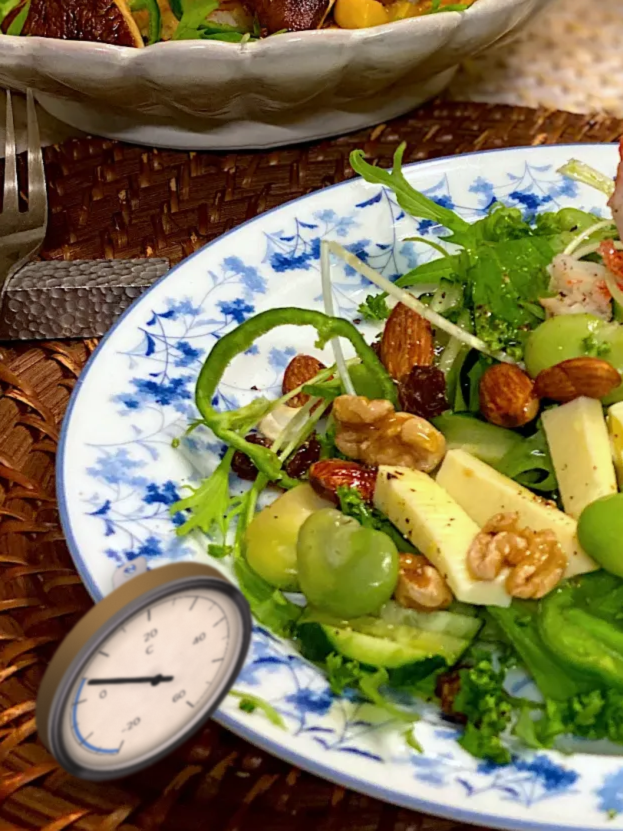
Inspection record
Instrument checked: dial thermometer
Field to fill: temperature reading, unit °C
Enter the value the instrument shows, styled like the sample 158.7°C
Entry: 5°C
